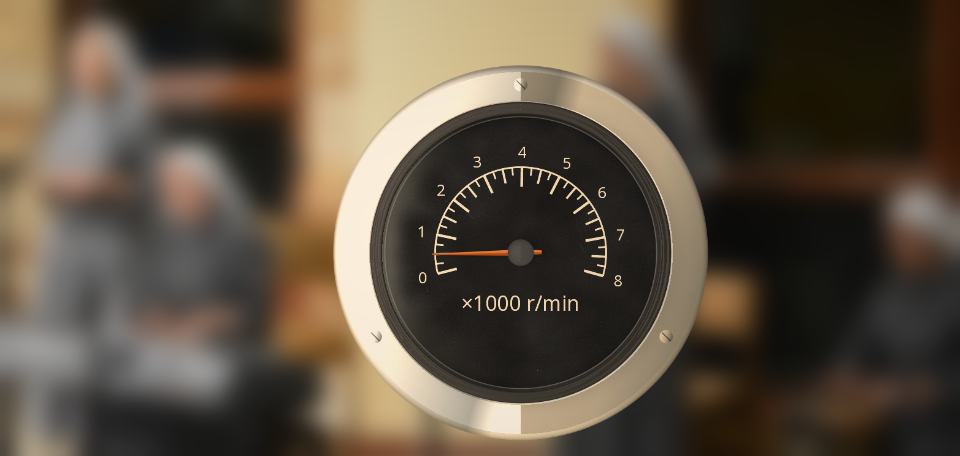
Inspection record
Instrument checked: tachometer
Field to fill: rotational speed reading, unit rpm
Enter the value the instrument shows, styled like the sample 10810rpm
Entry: 500rpm
